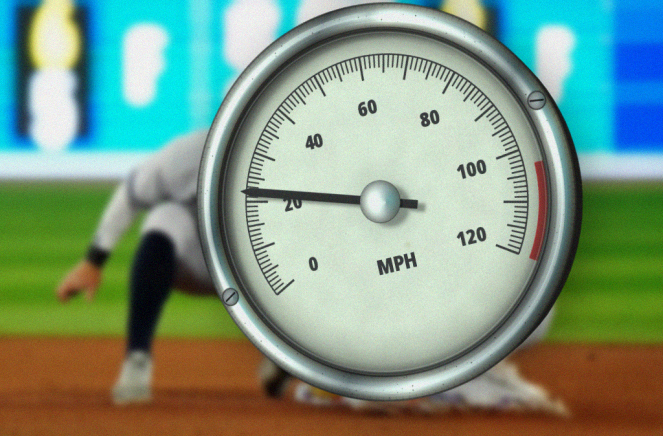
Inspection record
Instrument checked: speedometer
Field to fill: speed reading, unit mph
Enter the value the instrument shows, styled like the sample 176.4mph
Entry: 22mph
